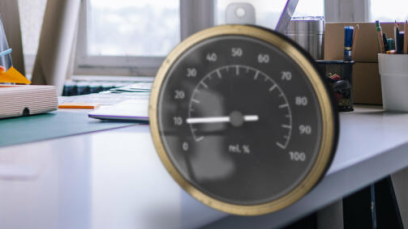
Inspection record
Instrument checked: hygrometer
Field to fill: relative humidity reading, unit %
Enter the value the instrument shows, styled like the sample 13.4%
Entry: 10%
